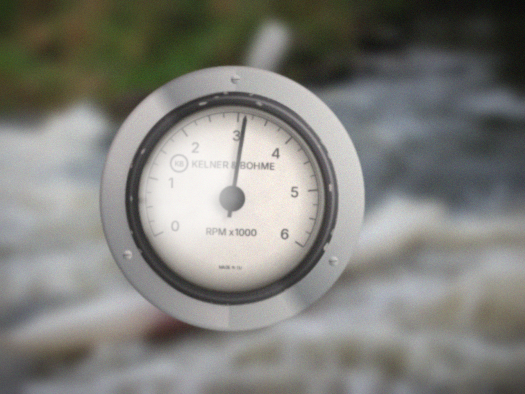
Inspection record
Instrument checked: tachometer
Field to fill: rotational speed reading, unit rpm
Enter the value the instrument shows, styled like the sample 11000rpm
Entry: 3125rpm
